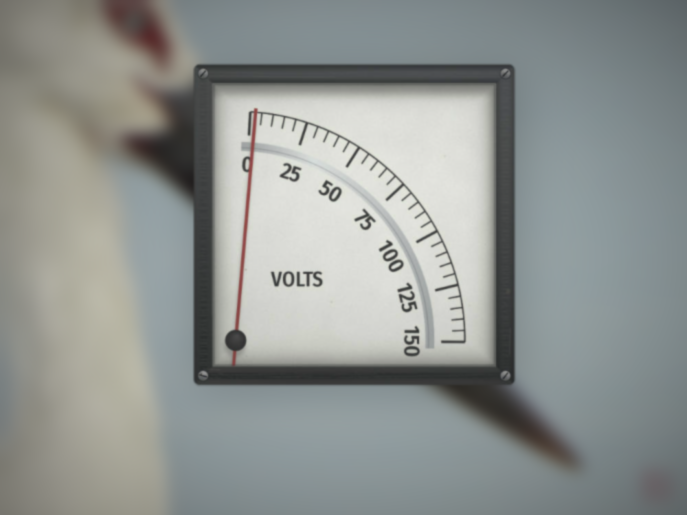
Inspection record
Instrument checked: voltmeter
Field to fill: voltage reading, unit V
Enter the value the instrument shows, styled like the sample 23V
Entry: 2.5V
